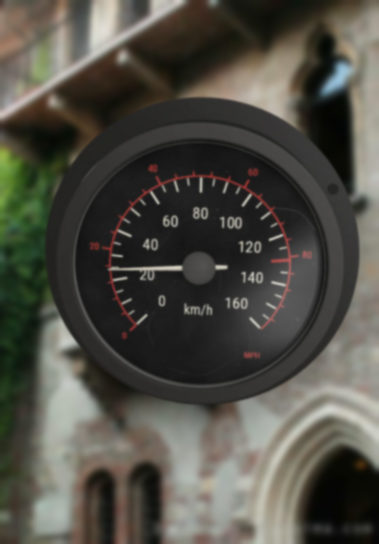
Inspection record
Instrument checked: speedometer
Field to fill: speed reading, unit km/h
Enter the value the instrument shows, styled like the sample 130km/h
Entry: 25km/h
